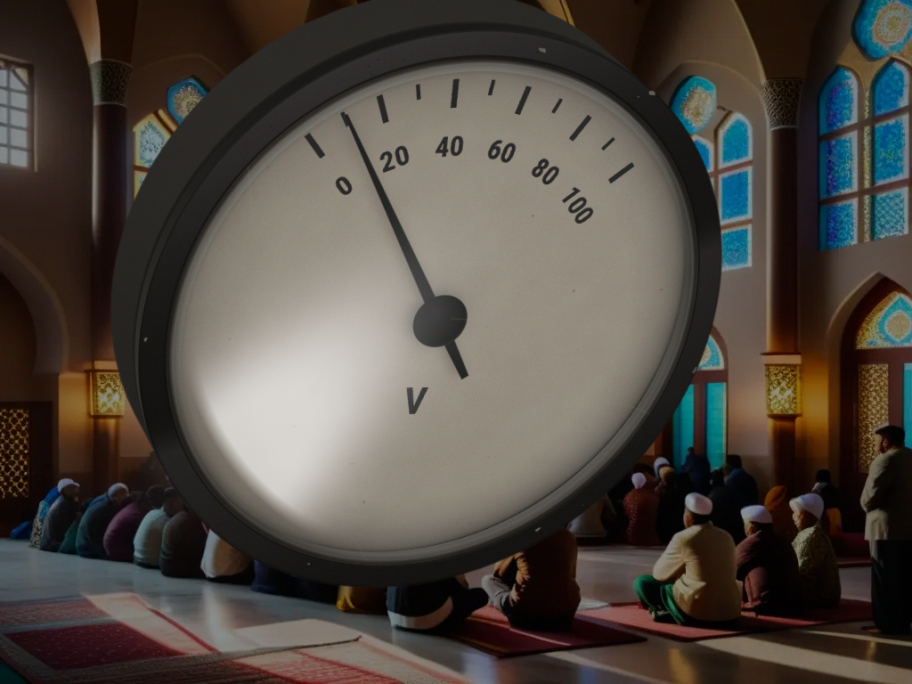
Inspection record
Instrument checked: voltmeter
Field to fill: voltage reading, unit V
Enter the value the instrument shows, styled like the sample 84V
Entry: 10V
